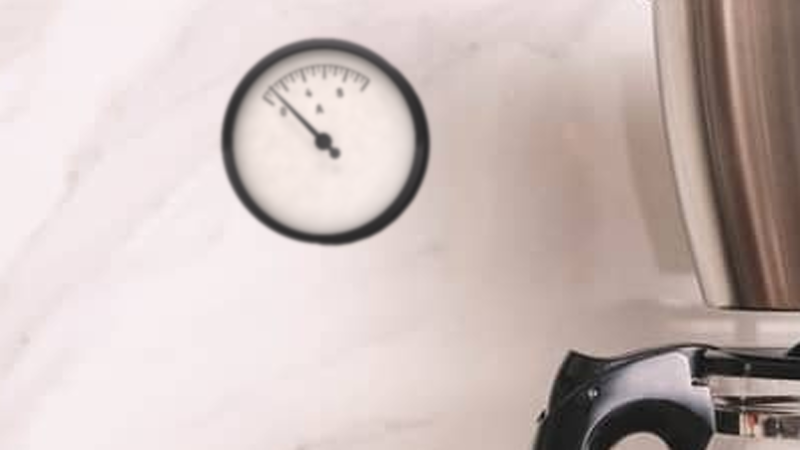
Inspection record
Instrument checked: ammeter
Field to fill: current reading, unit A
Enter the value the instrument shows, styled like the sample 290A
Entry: 1A
